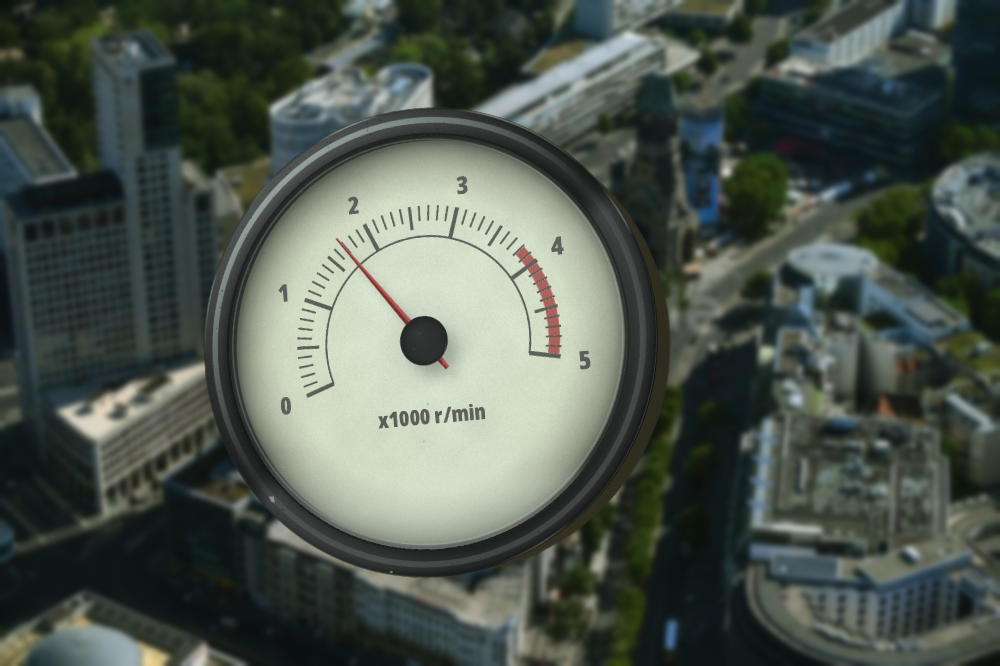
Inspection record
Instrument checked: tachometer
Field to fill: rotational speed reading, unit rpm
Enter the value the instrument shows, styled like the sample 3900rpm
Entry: 1700rpm
